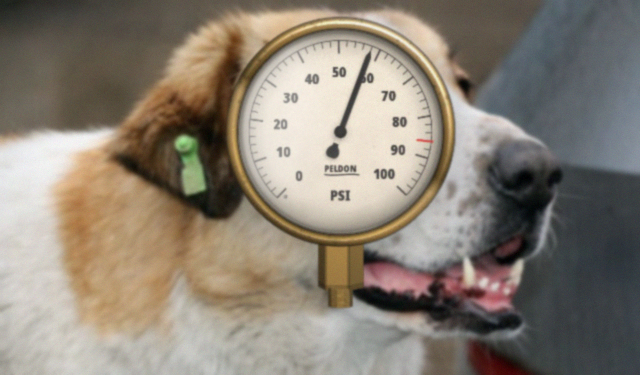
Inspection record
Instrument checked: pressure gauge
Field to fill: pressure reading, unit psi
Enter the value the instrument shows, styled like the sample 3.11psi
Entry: 58psi
